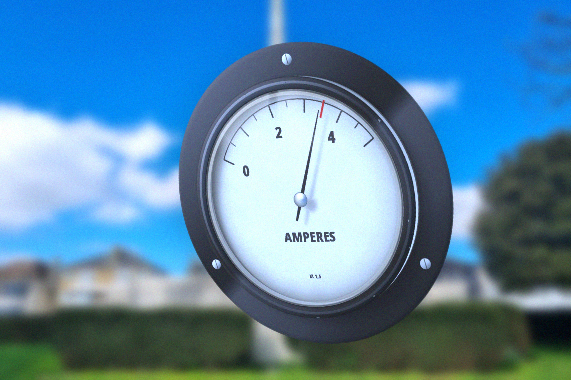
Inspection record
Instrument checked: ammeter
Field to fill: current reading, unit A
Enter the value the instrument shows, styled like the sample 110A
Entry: 3.5A
